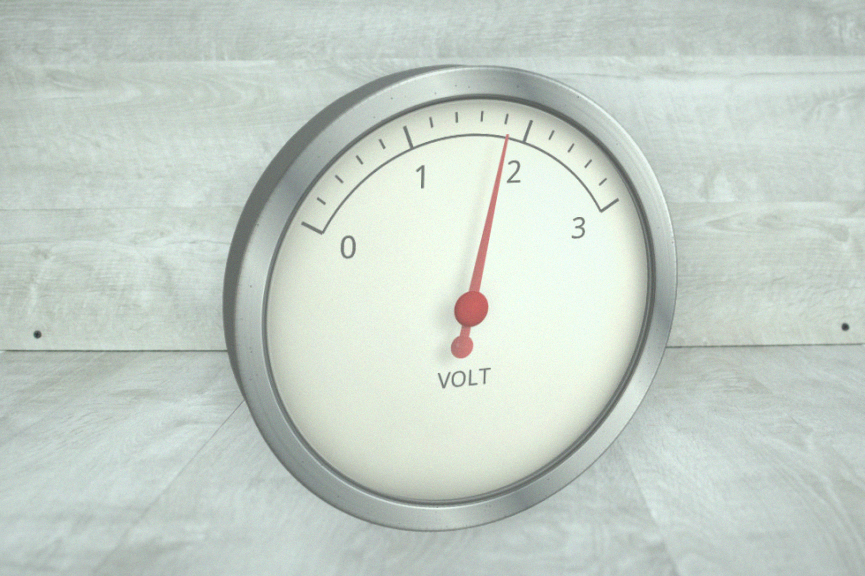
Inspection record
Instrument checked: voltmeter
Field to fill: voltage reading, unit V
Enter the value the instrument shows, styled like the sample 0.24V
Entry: 1.8V
